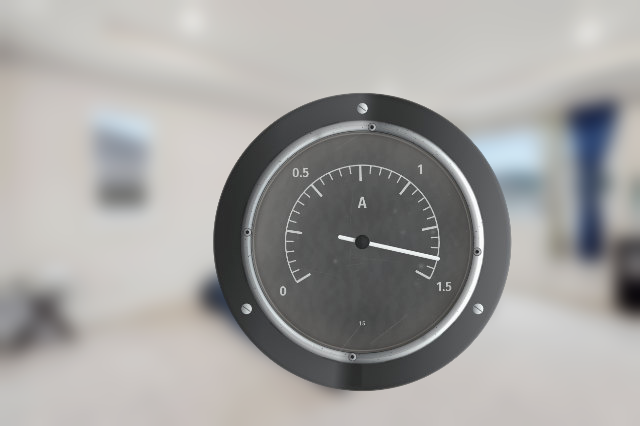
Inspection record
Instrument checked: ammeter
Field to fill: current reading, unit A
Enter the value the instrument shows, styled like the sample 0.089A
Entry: 1.4A
